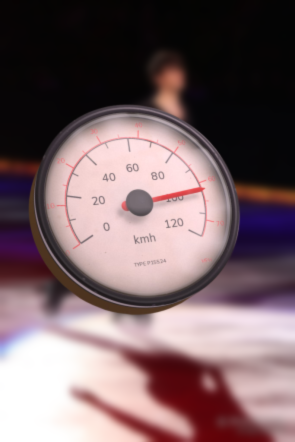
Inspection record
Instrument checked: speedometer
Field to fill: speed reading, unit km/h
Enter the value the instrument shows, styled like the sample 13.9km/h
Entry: 100km/h
